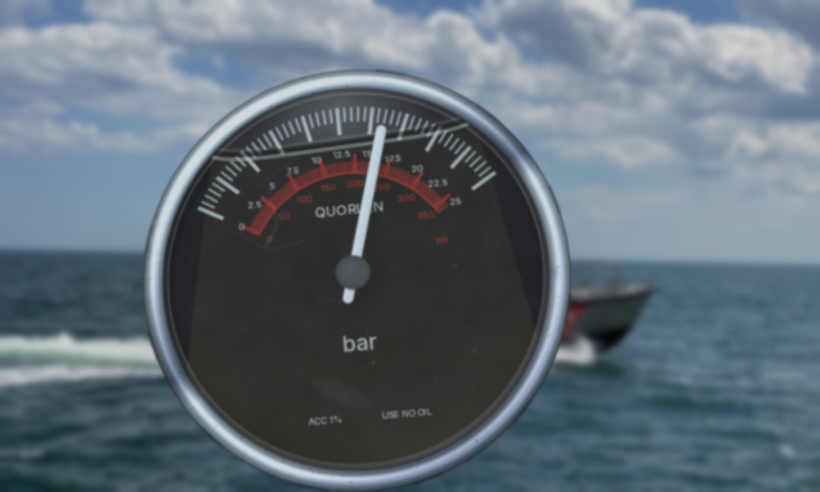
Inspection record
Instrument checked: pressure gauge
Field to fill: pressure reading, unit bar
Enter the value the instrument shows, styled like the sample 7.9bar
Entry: 16bar
